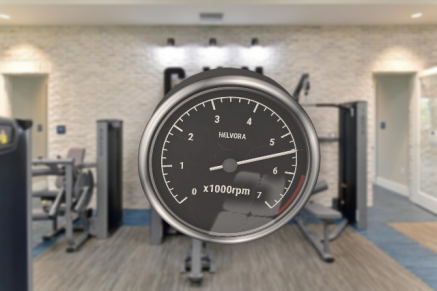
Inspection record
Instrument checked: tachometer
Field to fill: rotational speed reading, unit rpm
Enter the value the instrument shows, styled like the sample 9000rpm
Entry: 5400rpm
